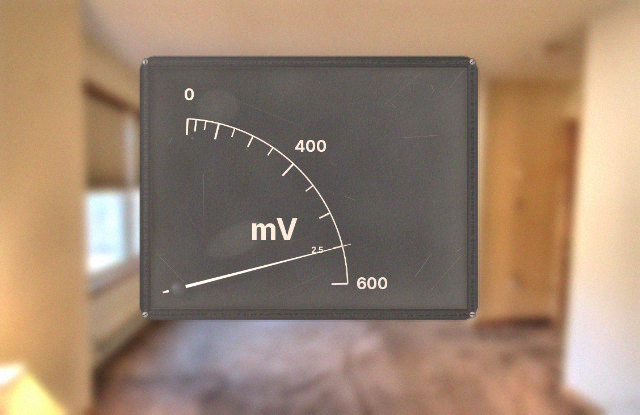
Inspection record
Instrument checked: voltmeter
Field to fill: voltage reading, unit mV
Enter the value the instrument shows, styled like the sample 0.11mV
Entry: 550mV
